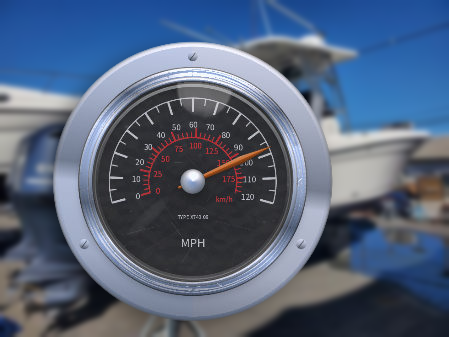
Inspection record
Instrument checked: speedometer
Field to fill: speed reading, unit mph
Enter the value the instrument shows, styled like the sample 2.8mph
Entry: 97.5mph
